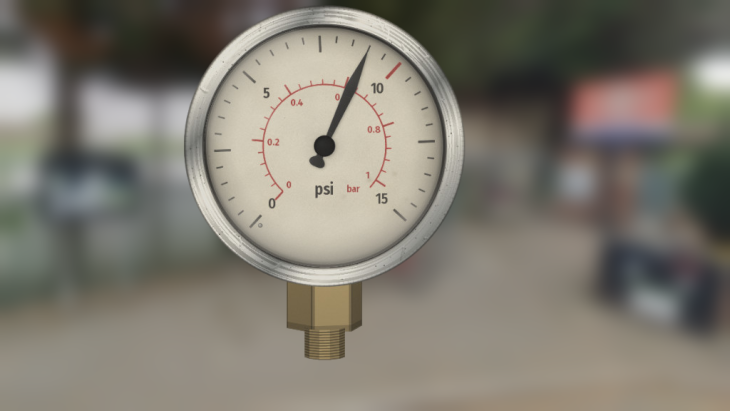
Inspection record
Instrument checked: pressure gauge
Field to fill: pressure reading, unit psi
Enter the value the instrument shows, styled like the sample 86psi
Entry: 9psi
